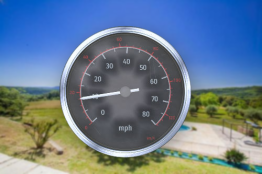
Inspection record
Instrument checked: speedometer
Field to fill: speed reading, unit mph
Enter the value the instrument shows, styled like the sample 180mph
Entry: 10mph
